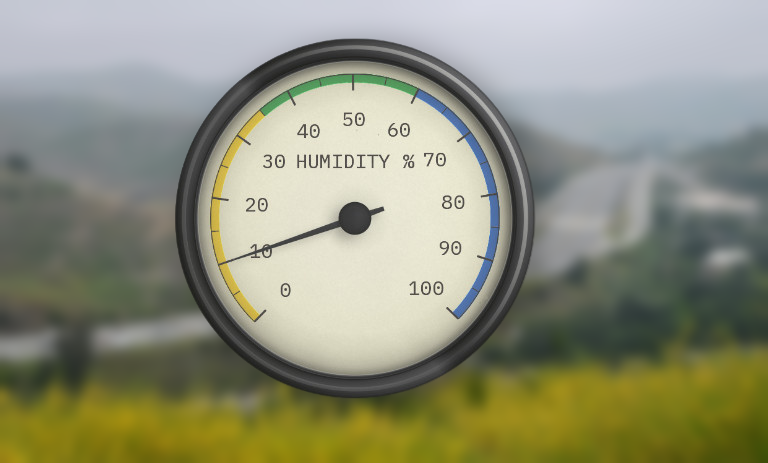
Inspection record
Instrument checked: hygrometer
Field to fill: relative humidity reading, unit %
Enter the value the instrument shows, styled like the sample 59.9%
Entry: 10%
